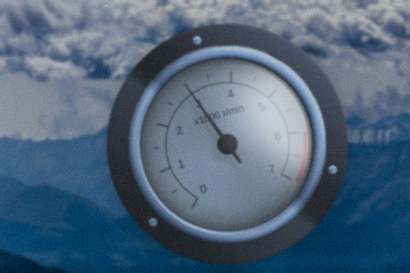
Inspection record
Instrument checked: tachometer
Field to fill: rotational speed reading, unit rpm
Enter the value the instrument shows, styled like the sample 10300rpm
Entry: 3000rpm
